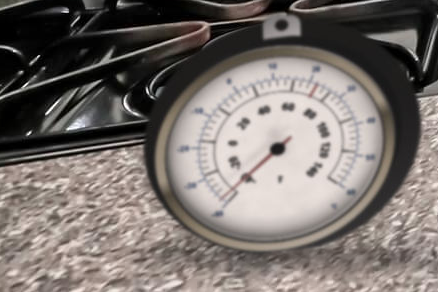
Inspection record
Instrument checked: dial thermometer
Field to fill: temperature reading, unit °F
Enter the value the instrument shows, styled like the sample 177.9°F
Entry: -36°F
